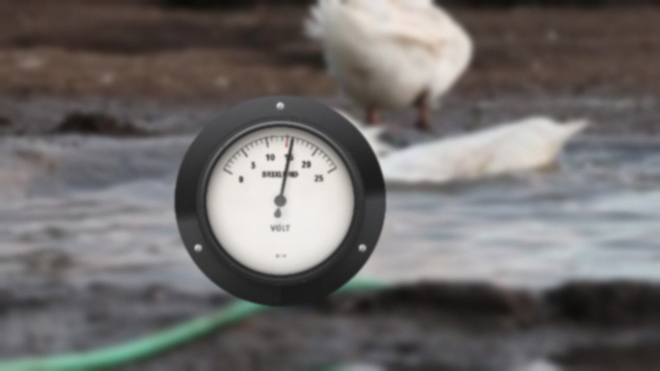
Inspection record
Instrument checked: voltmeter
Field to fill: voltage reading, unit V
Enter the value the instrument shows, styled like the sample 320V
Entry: 15V
